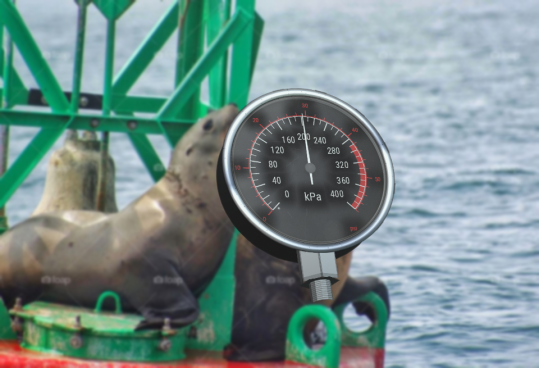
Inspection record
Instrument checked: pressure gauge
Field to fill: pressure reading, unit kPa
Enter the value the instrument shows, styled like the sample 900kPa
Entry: 200kPa
